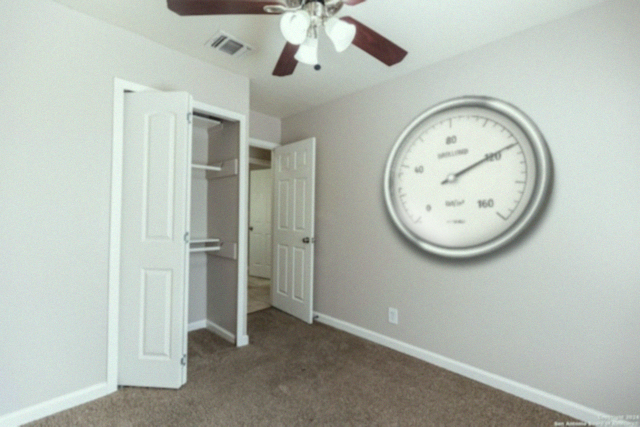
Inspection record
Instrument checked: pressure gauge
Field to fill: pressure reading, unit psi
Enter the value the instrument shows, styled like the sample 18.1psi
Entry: 120psi
